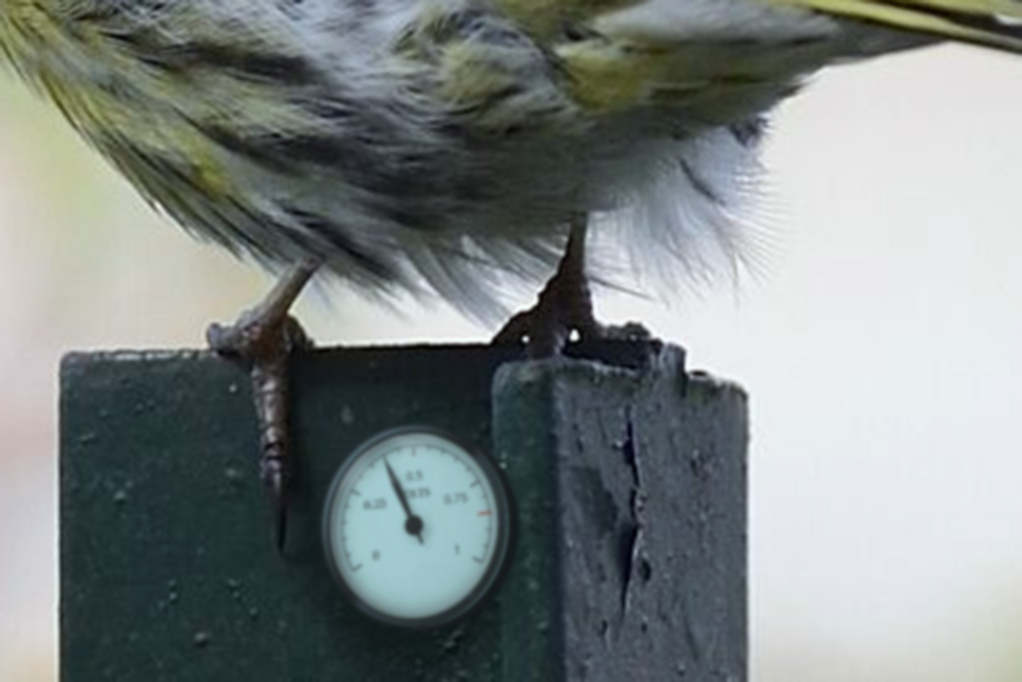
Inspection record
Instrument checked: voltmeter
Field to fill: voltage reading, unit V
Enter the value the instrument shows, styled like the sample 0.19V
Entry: 0.4V
